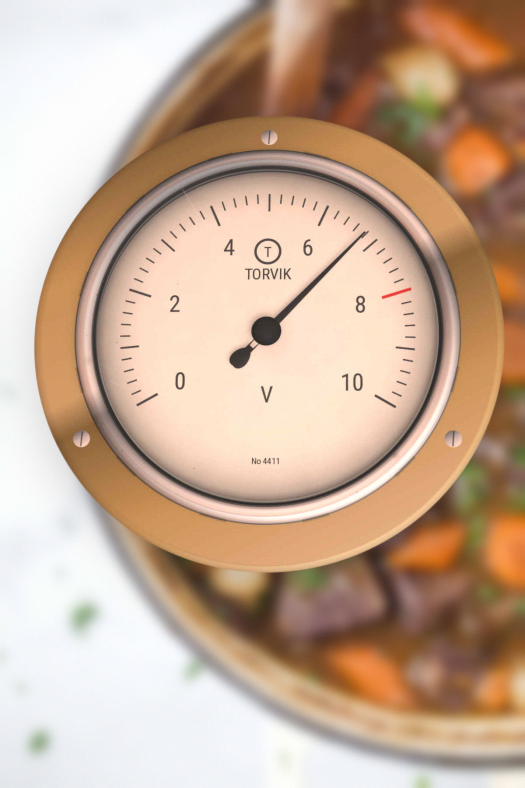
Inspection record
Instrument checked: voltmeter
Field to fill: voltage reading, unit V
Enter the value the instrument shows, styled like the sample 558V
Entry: 6.8V
